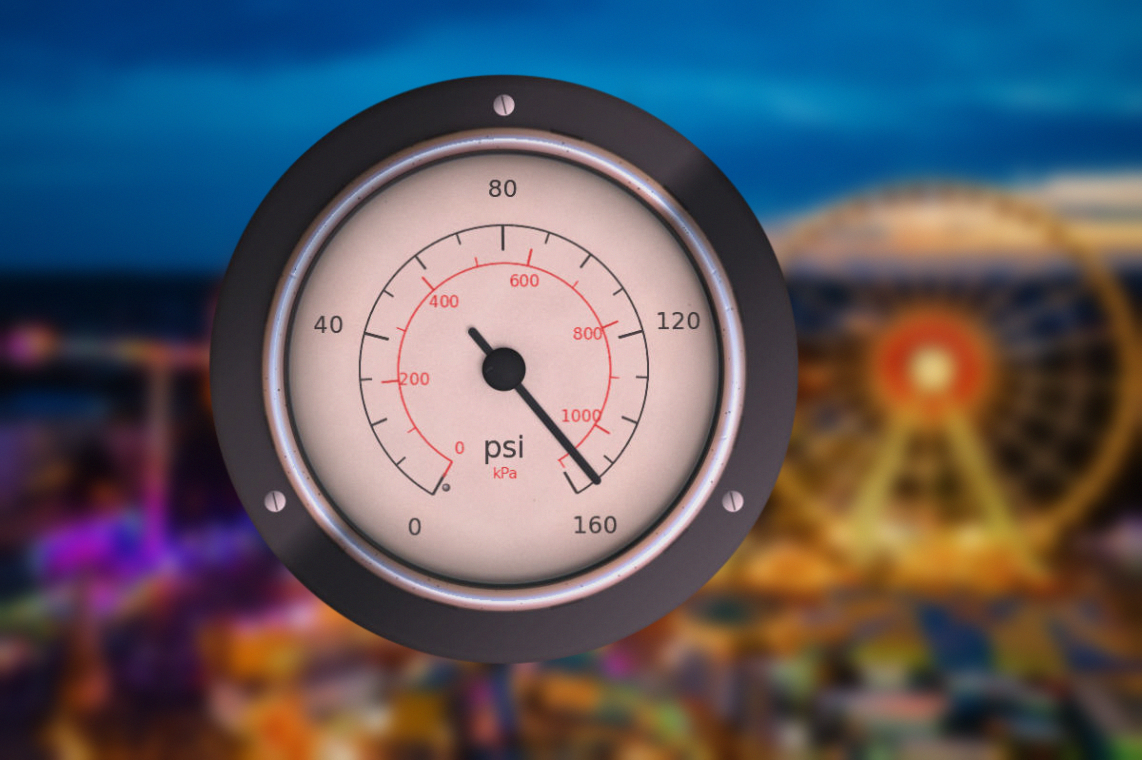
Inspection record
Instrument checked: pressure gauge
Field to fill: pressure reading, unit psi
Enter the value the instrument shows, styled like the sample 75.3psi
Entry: 155psi
